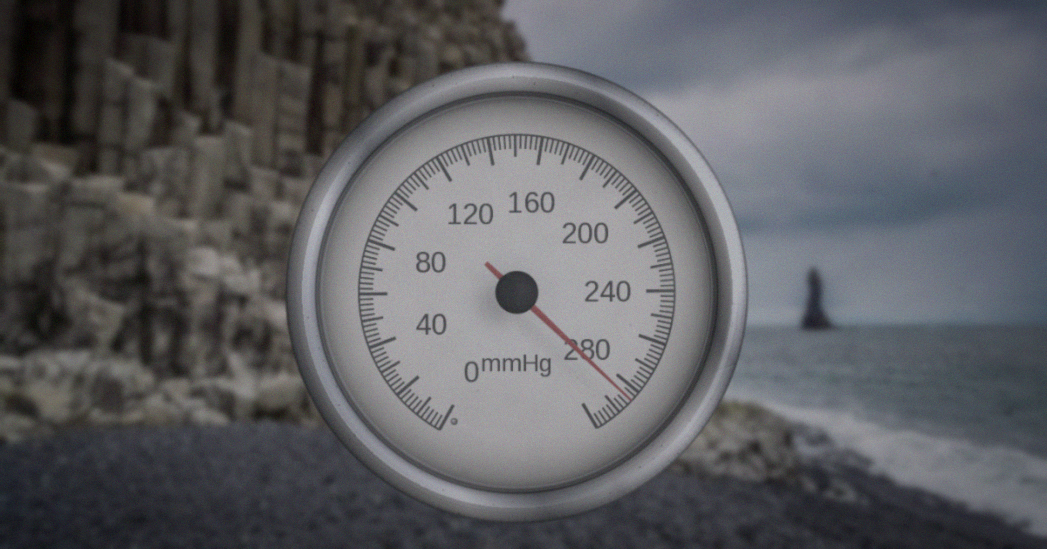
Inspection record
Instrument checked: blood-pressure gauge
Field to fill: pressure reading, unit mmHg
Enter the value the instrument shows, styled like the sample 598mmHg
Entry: 284mmHg
